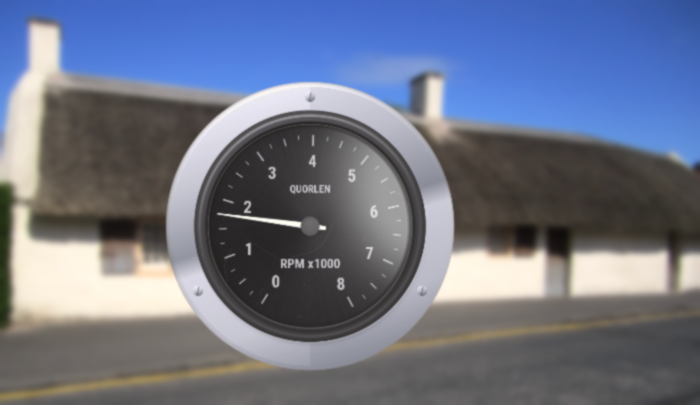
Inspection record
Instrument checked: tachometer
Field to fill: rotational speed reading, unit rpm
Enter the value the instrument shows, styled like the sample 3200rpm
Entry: 1750rpm
